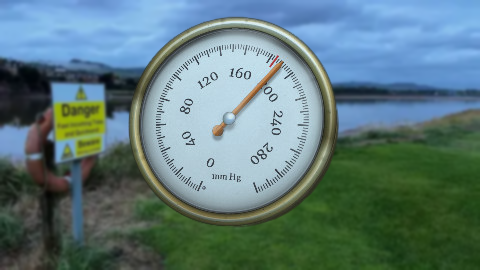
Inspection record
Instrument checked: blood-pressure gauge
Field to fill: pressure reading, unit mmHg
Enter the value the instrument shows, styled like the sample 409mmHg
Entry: 190mmHg
